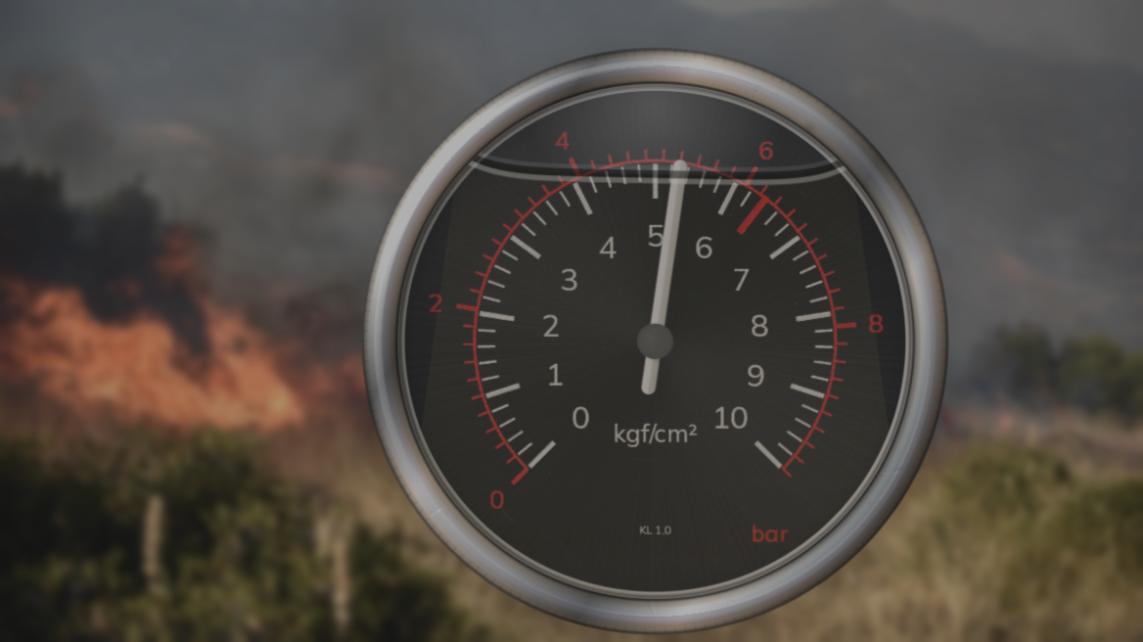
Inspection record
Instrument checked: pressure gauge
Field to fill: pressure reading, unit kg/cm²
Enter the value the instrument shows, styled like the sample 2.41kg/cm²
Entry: 5.3kg/cm²
